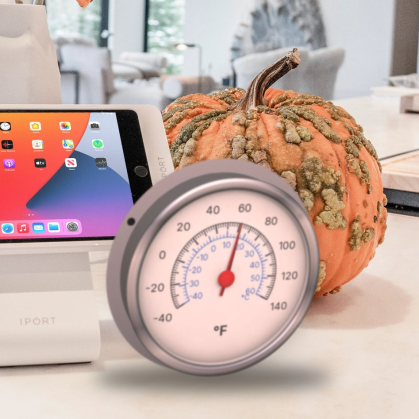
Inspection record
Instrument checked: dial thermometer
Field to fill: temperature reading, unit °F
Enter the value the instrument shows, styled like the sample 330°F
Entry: 60°F
